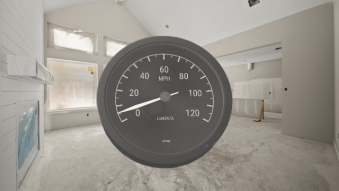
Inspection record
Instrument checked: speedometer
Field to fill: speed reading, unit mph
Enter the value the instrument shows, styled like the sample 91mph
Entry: 5mph
